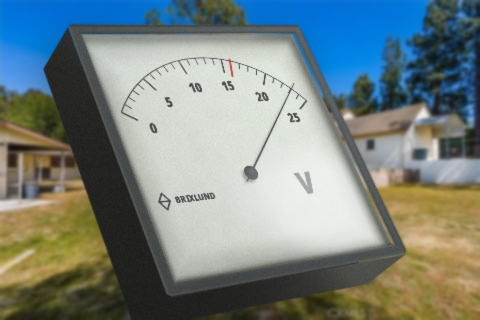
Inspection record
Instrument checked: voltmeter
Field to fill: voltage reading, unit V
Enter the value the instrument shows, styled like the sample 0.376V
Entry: 23V
